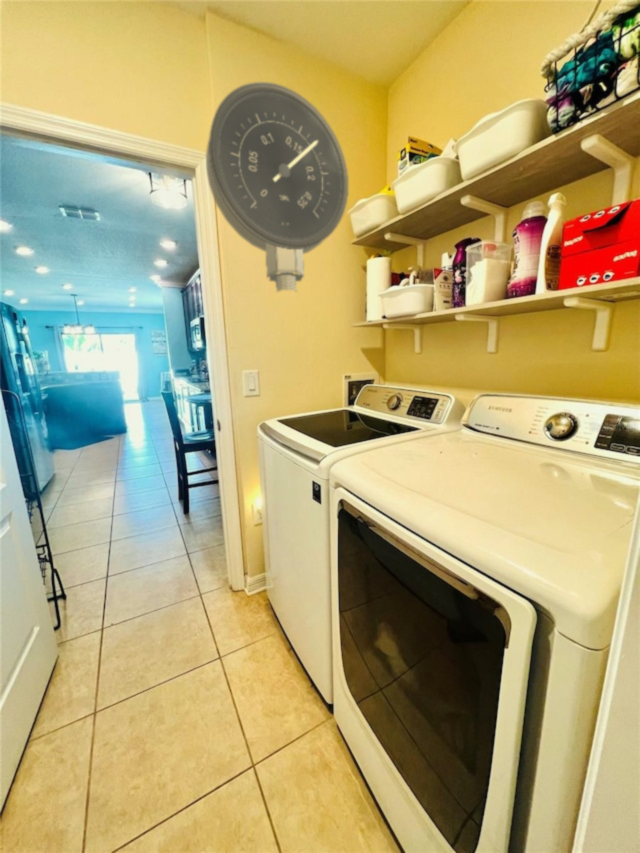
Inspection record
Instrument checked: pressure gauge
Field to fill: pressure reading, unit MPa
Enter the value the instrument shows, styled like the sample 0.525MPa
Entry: 0.17MPa
